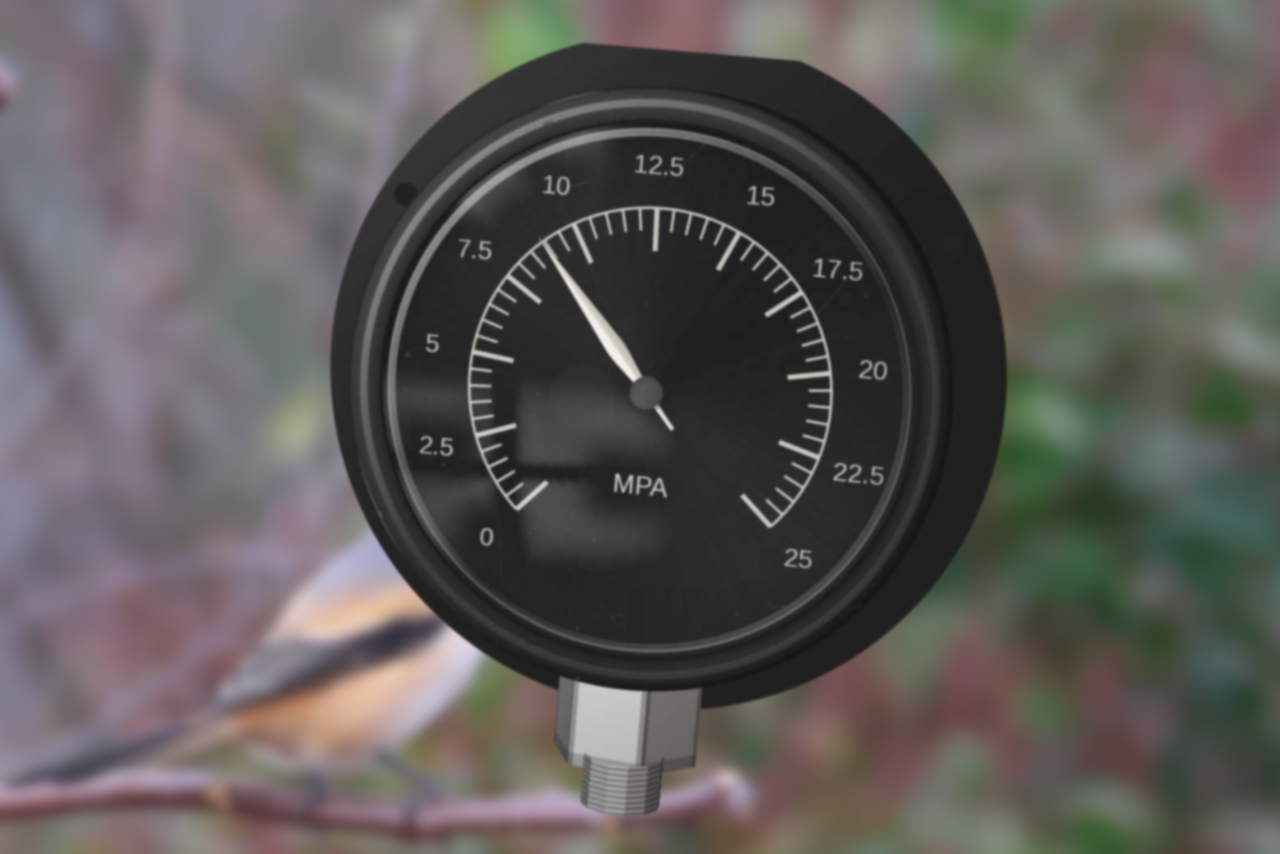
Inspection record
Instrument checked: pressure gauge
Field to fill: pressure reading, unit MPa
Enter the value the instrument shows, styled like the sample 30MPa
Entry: 9MPa
